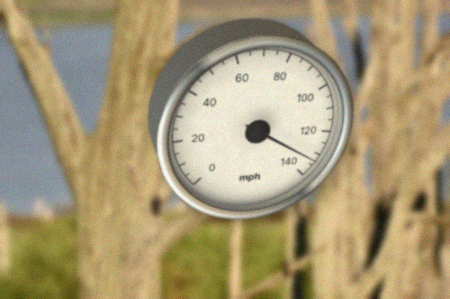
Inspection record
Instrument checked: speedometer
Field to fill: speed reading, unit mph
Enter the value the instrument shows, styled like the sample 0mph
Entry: 132.5mph
